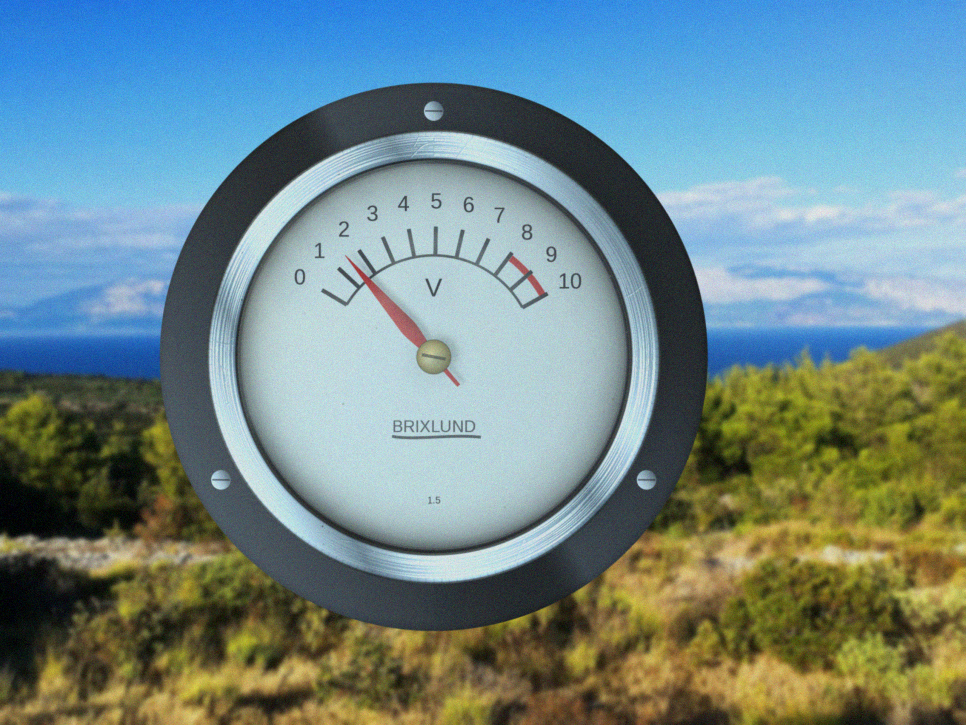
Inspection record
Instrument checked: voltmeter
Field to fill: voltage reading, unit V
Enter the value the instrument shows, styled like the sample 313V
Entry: 1.5V
